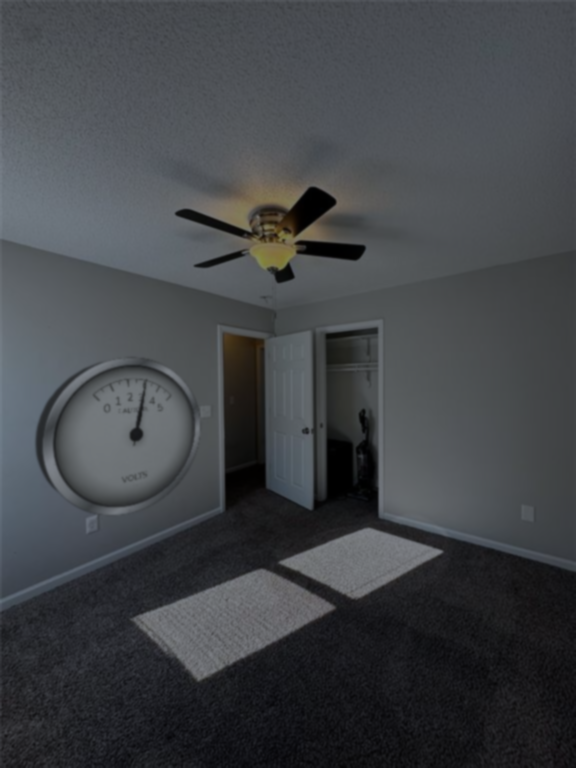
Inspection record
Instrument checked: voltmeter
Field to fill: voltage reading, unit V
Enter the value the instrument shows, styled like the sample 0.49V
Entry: 3V
